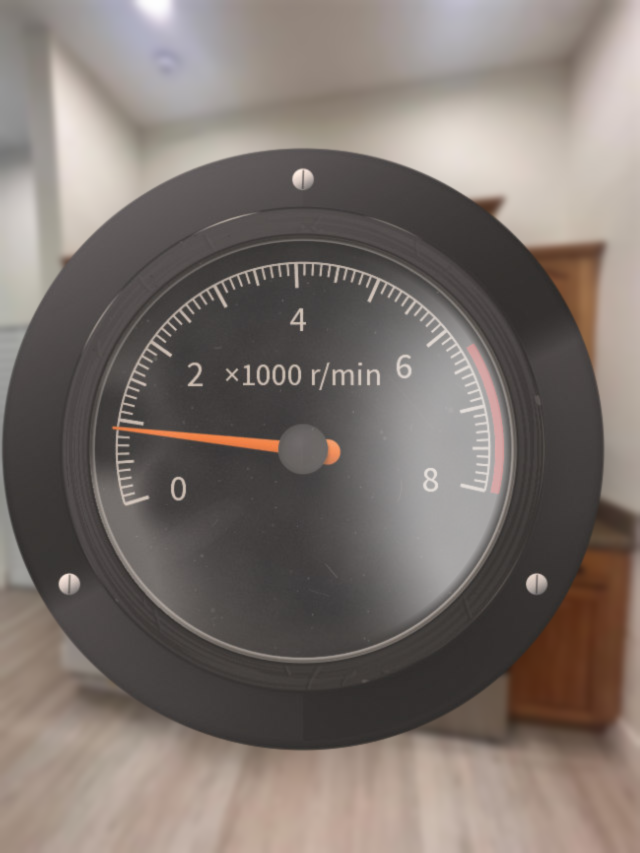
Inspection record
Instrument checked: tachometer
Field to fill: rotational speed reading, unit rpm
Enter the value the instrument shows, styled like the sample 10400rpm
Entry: 900rpm
